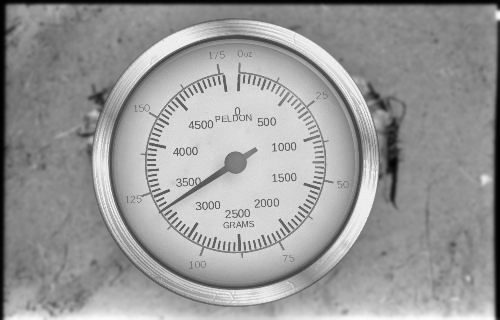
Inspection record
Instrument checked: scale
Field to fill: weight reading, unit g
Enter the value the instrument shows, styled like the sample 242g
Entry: 3350g
